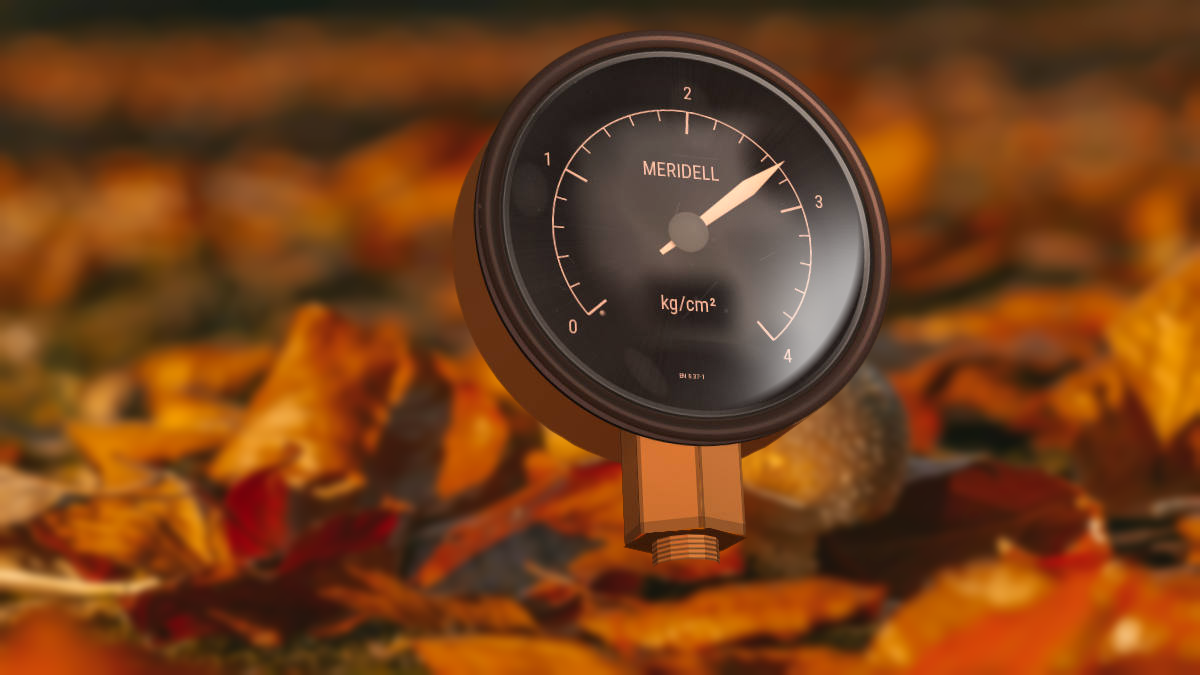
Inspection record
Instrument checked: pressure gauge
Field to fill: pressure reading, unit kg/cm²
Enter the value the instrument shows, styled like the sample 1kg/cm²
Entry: 2.7kg/cm²
